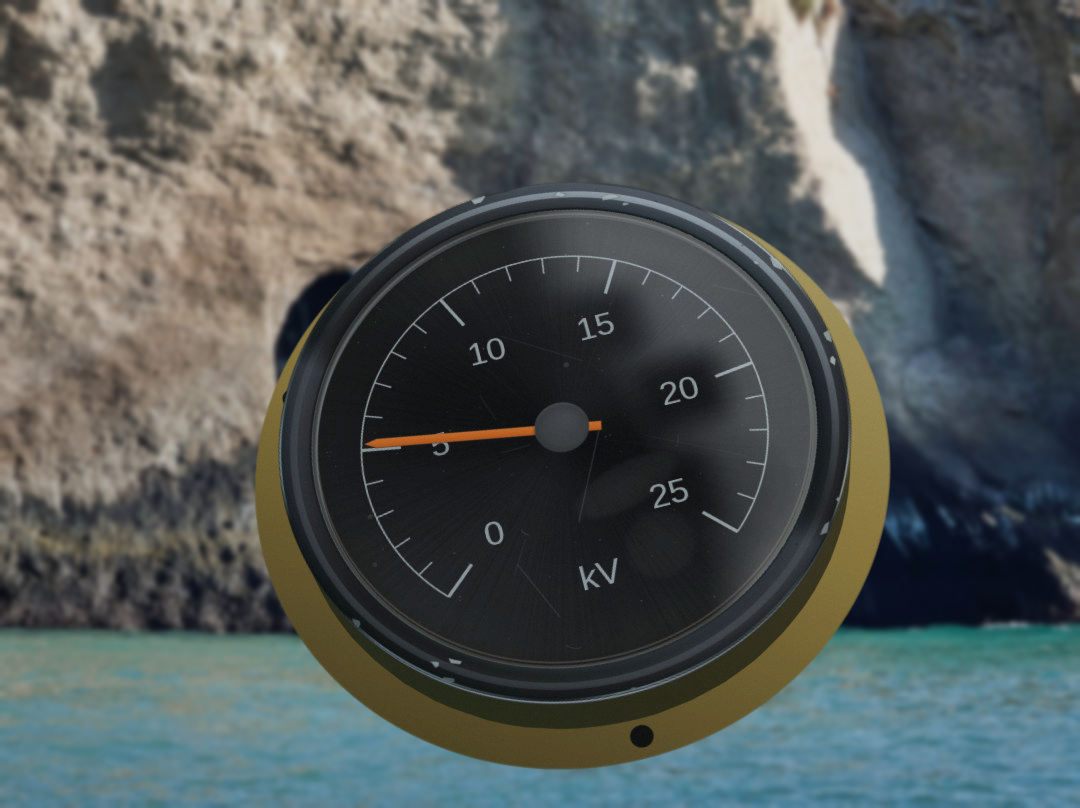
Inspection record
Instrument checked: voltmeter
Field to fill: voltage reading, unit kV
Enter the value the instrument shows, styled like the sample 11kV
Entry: 5kV
